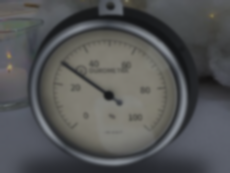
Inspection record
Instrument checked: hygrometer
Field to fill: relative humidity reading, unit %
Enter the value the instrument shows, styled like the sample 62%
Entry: 30%
